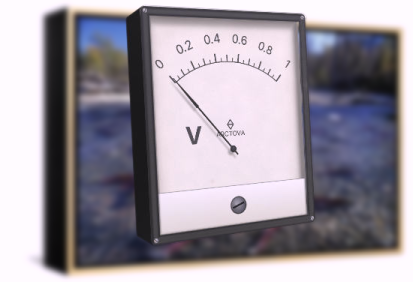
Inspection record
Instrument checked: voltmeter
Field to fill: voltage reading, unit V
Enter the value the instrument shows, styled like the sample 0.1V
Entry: 0V
